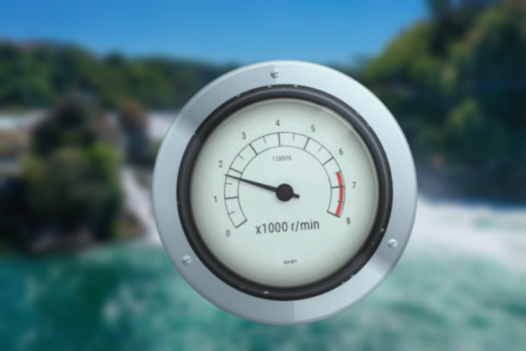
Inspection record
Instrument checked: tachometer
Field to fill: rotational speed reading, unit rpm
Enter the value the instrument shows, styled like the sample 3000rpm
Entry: 1750rpm
